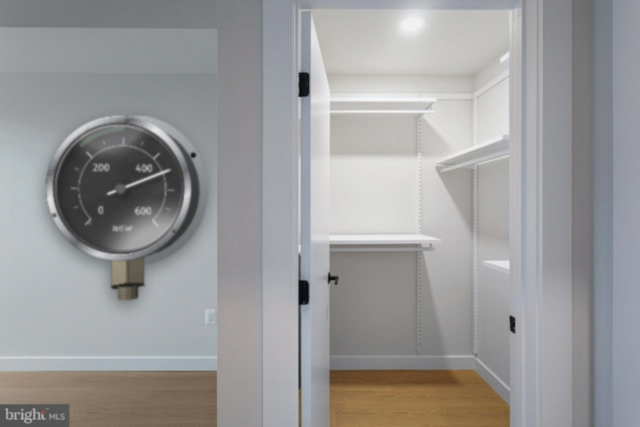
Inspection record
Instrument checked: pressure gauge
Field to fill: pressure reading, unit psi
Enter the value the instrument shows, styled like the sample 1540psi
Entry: 450psi
